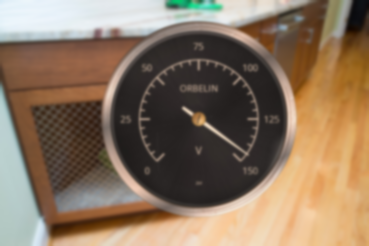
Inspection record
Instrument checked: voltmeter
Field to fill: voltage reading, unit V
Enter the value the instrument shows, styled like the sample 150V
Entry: 145V
